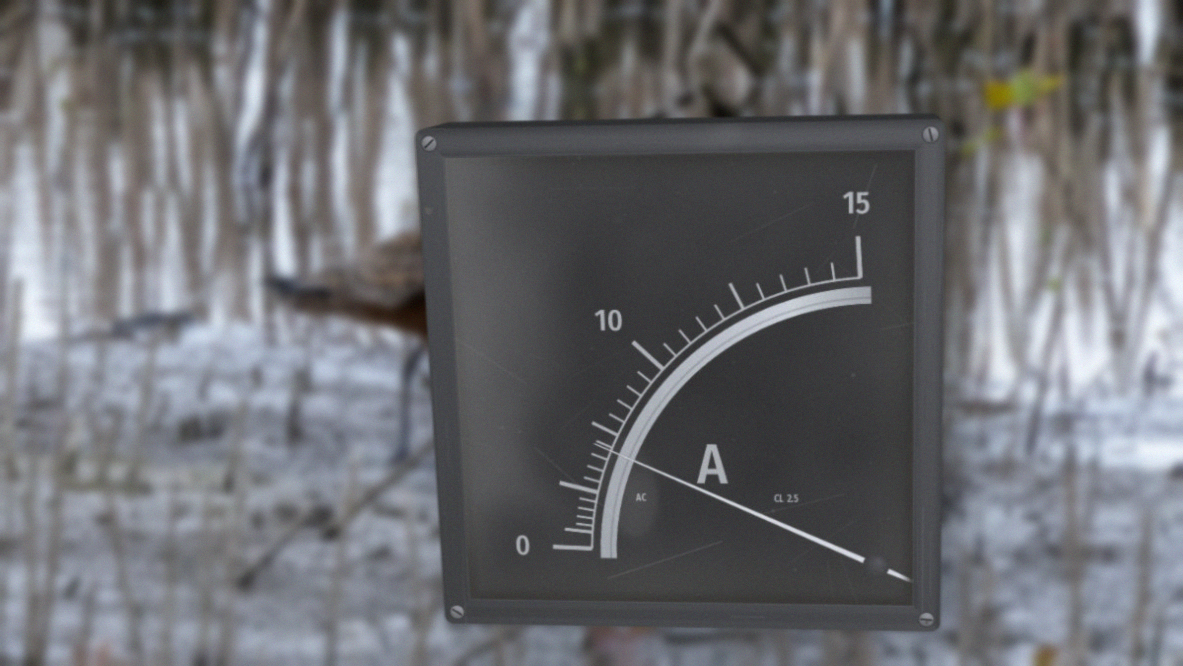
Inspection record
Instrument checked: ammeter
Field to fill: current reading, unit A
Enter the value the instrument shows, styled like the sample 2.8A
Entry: 7A
